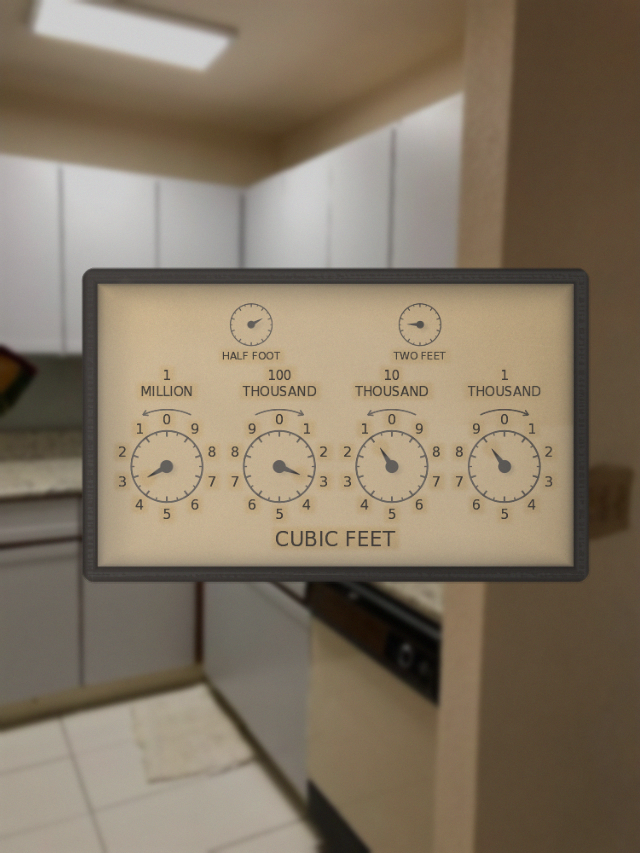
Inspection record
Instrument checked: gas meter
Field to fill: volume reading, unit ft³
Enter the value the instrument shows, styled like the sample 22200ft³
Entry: 330900ft³
